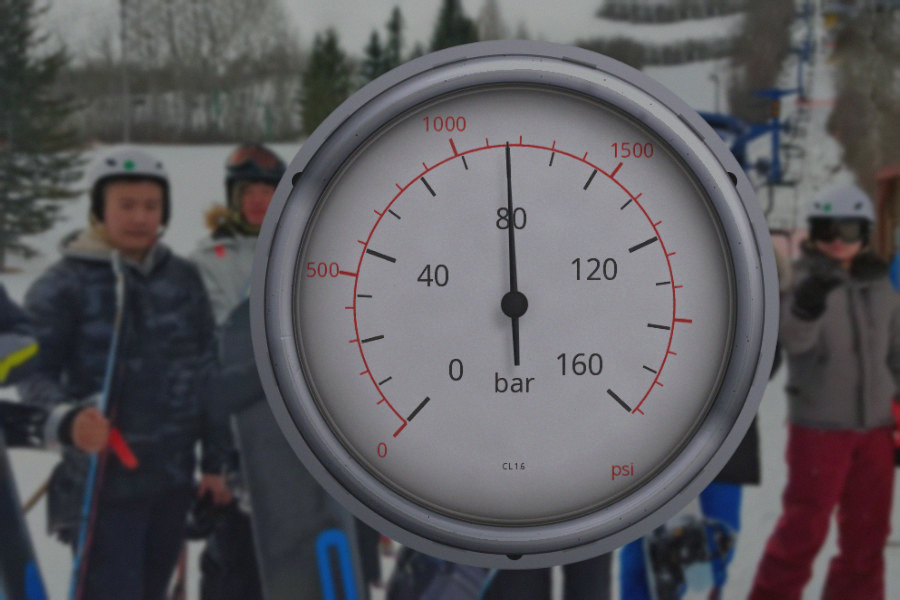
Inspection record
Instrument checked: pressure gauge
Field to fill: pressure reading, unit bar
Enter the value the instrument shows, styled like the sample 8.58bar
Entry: 80bar
